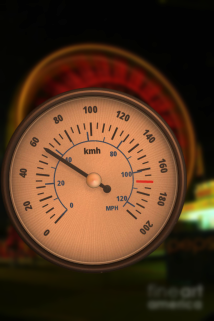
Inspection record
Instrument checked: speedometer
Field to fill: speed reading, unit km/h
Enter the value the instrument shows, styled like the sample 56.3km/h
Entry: 60km/h
